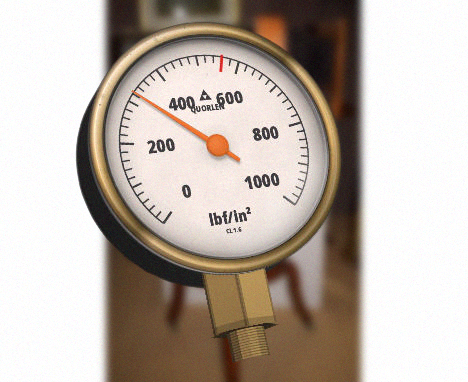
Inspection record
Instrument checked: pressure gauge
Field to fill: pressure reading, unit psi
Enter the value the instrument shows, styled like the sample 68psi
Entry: 320psi
